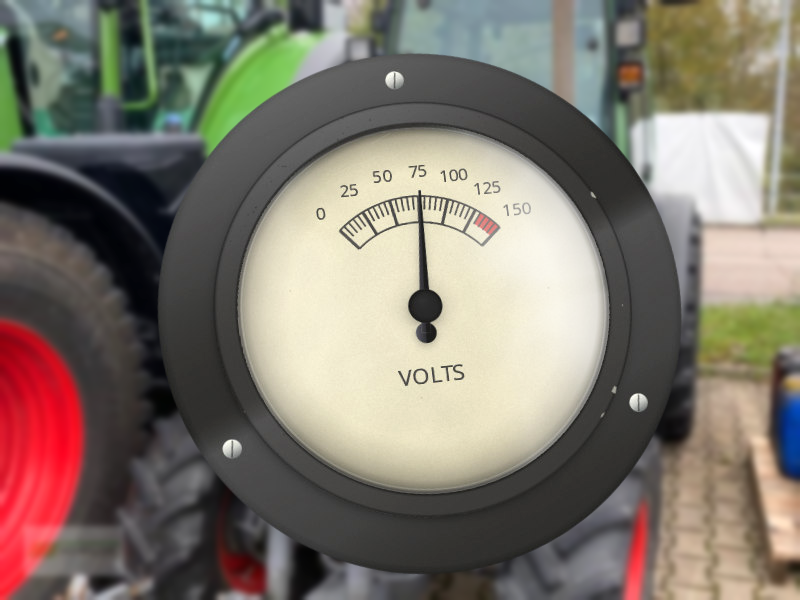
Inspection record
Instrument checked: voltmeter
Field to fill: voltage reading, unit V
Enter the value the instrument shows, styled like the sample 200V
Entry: 75V
